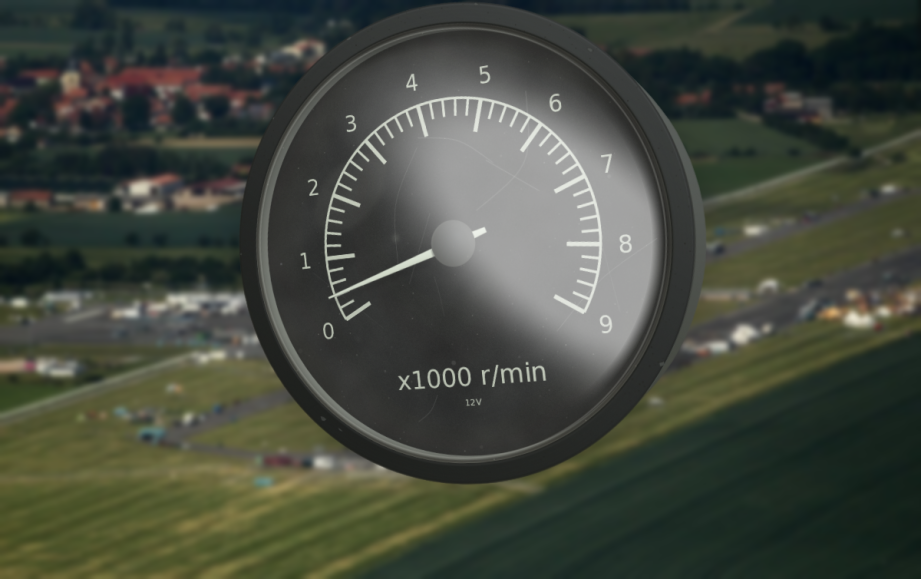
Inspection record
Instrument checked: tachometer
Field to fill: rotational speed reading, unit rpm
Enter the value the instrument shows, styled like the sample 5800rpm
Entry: 400rpm
